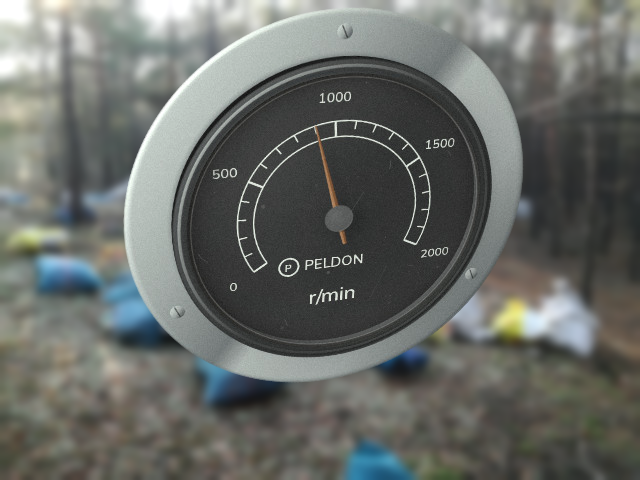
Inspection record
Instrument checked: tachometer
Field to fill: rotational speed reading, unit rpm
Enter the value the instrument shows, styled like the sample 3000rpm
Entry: 900rpm
